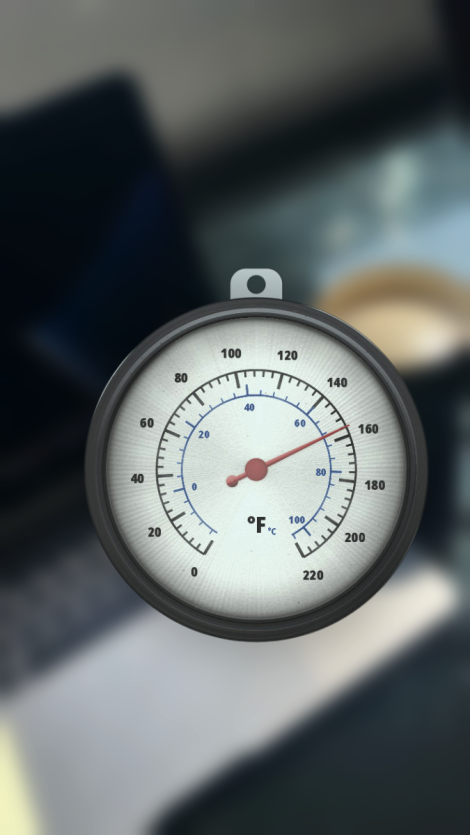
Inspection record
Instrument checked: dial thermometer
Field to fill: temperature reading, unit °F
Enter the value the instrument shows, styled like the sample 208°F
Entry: 156°F
